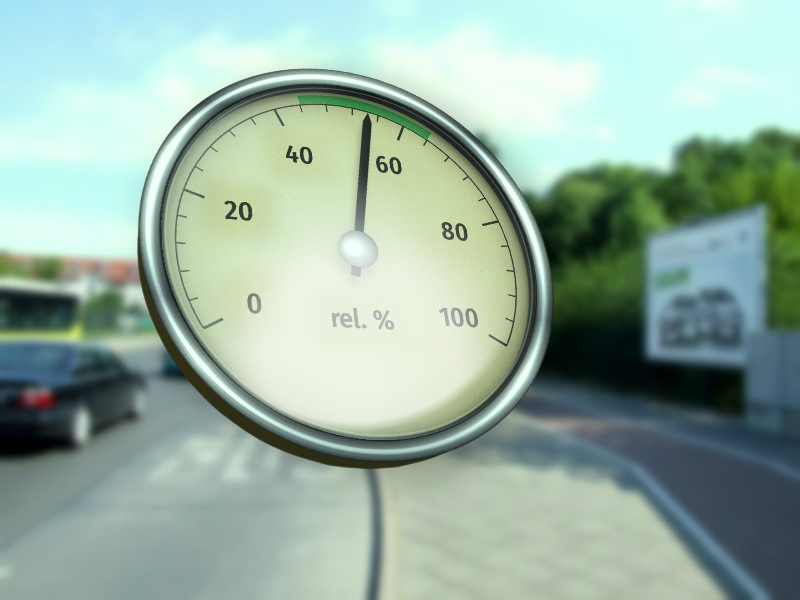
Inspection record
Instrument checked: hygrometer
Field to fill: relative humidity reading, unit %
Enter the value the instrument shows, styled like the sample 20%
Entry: 54%
